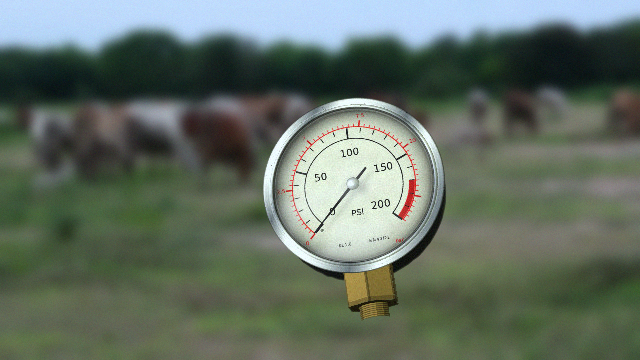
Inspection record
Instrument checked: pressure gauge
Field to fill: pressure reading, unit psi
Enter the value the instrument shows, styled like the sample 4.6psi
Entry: 0psi
